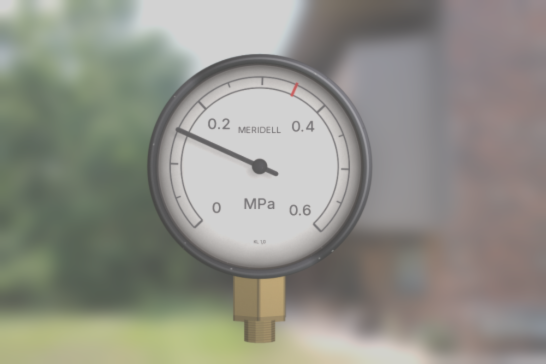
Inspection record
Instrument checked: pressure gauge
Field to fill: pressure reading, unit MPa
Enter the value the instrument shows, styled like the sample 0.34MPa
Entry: 0.15MPa
